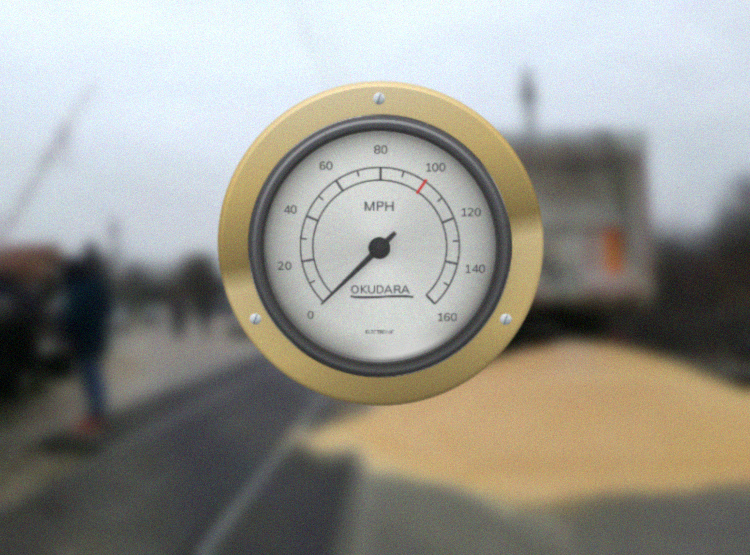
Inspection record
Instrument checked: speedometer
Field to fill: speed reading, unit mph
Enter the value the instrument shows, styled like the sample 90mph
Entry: 0mph
